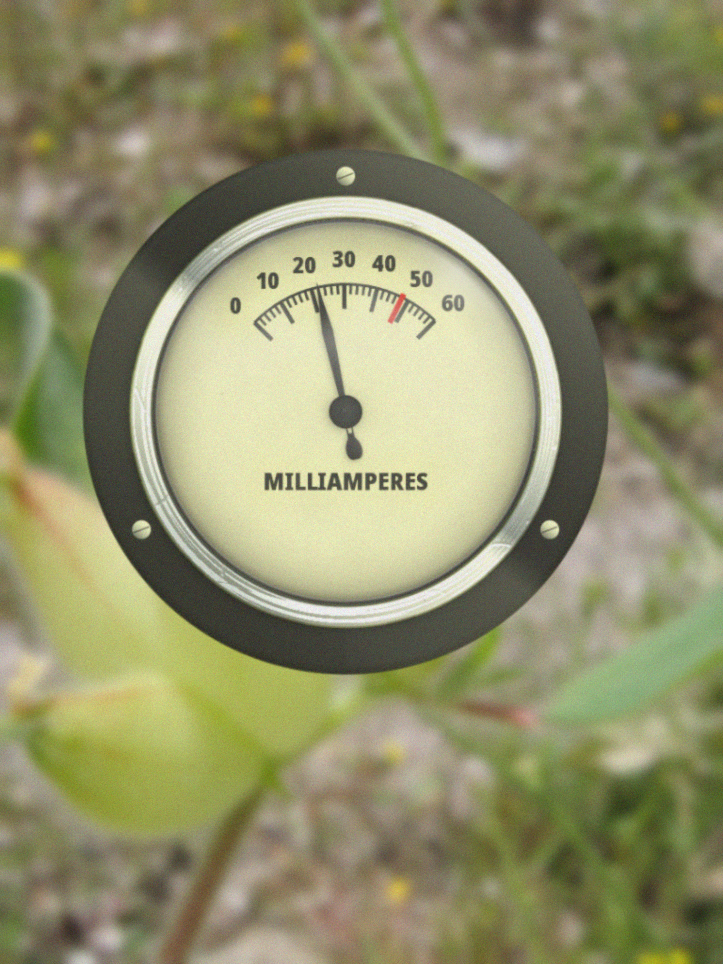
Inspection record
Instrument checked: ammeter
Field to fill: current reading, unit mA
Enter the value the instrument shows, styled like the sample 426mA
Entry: 22mA
